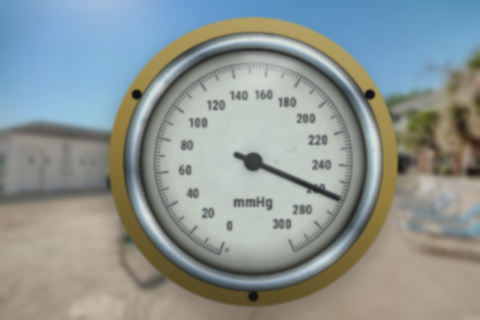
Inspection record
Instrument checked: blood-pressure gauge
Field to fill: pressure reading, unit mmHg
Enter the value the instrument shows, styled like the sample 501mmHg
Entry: 260mmHg
